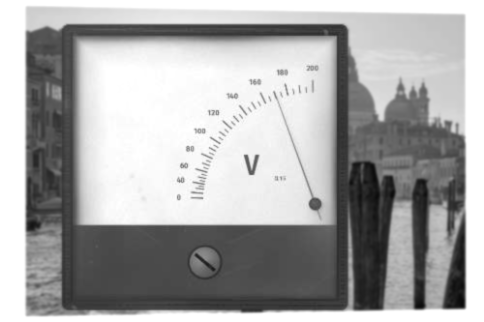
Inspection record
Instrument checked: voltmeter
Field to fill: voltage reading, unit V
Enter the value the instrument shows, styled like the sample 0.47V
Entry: 170V
